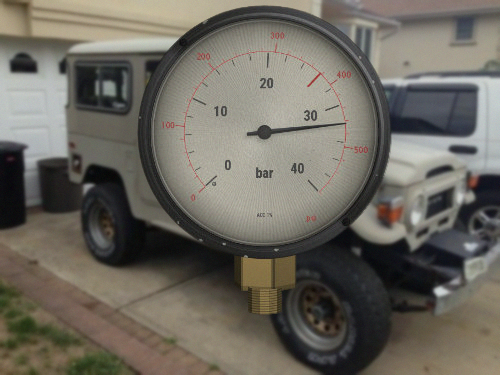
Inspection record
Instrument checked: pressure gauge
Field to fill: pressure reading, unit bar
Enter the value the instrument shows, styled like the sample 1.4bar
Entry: 32bar
